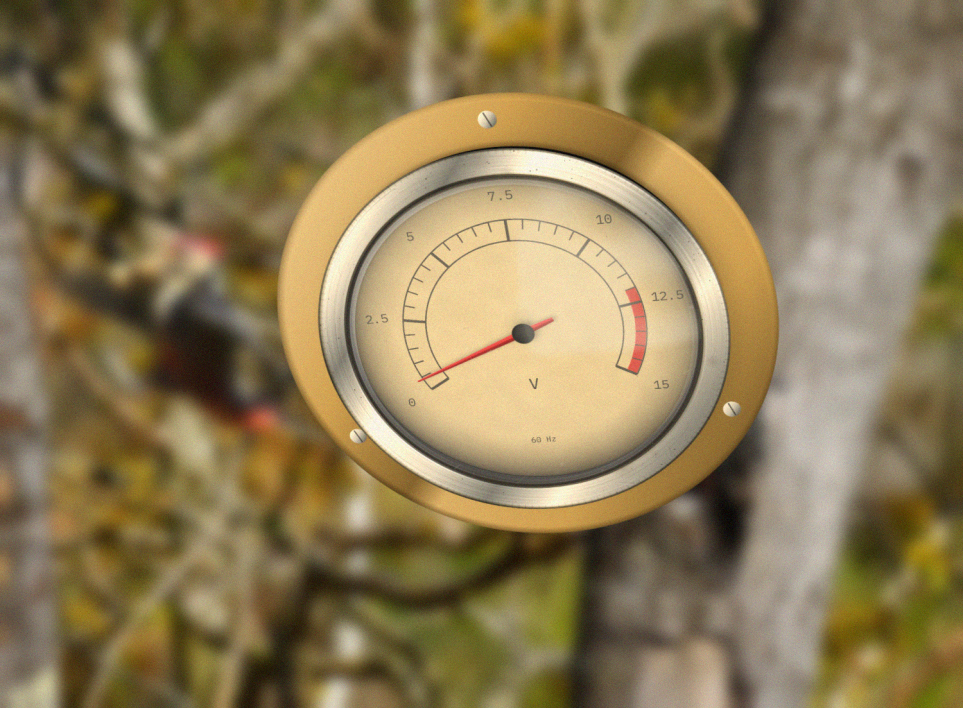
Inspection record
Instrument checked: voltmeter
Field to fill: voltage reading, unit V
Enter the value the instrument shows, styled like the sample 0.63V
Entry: 0.5V
